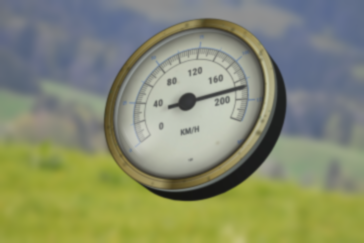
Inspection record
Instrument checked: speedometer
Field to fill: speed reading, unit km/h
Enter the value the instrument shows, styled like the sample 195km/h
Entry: 190km/h
